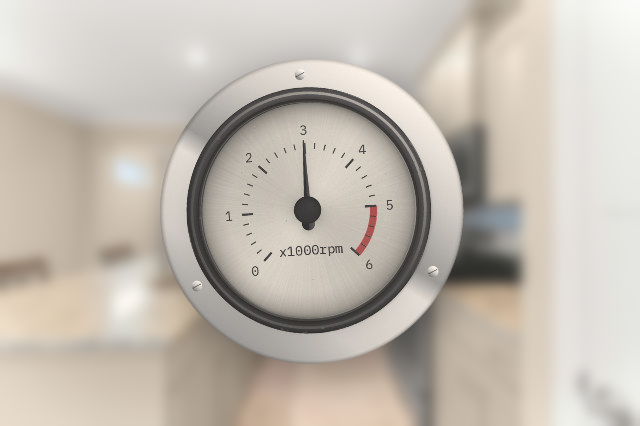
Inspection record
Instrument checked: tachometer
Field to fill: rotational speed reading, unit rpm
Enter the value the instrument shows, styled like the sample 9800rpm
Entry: 3000rpm
